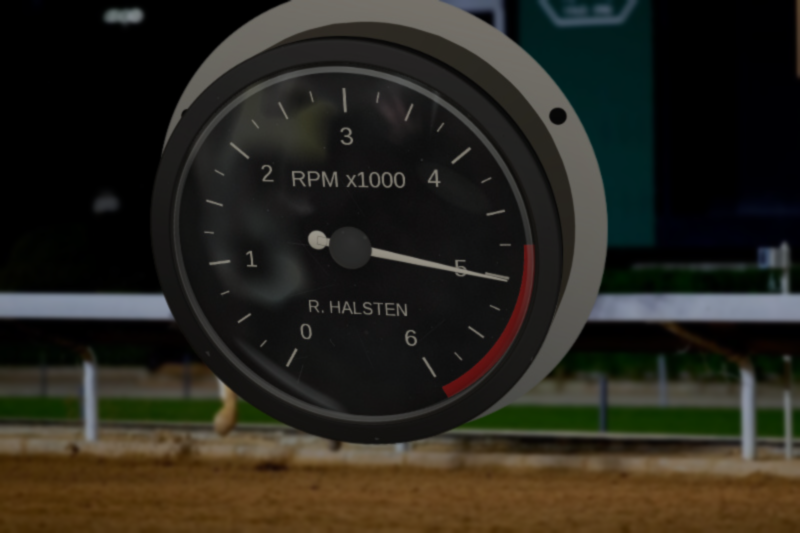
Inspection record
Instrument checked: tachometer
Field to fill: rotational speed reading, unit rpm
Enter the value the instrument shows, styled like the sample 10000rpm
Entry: 5000rpm
